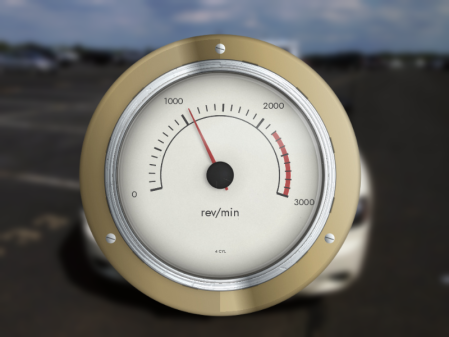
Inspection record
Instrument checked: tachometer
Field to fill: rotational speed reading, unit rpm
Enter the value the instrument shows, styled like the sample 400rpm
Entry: 1100rpm
